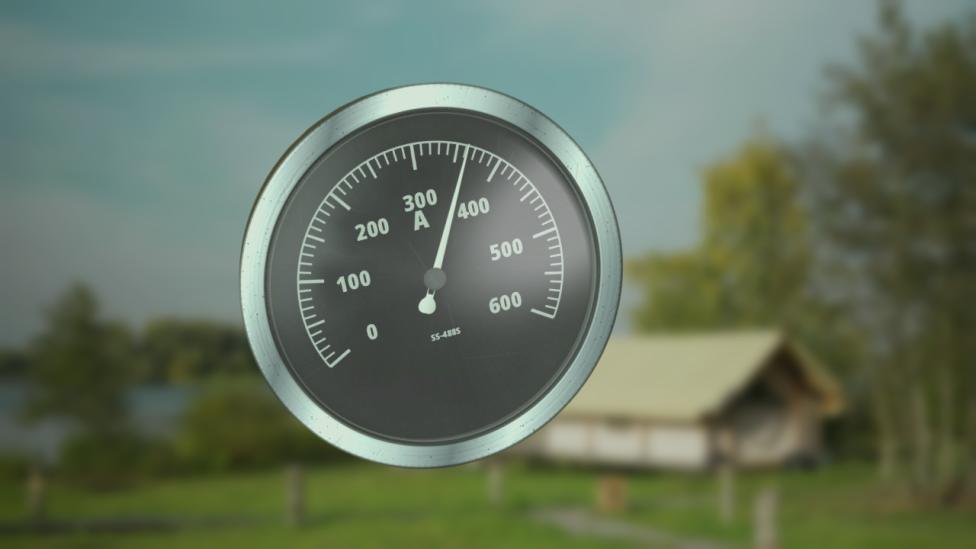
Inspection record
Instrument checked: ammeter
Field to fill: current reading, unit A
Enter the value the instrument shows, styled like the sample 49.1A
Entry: 360A
